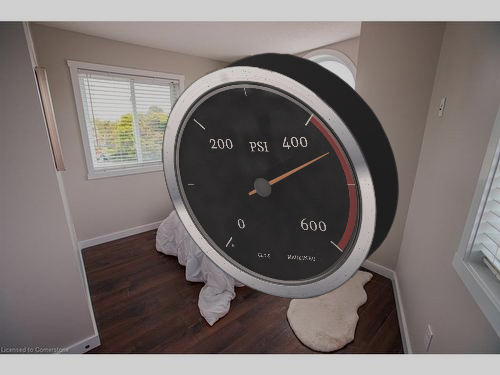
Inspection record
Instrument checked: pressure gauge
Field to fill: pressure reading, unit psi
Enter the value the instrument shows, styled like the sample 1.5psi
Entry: 450psi
